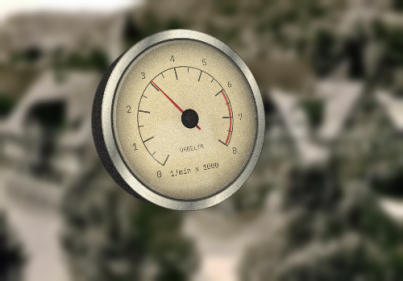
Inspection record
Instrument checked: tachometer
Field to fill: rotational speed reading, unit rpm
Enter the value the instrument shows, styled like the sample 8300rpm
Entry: 3000rpm
